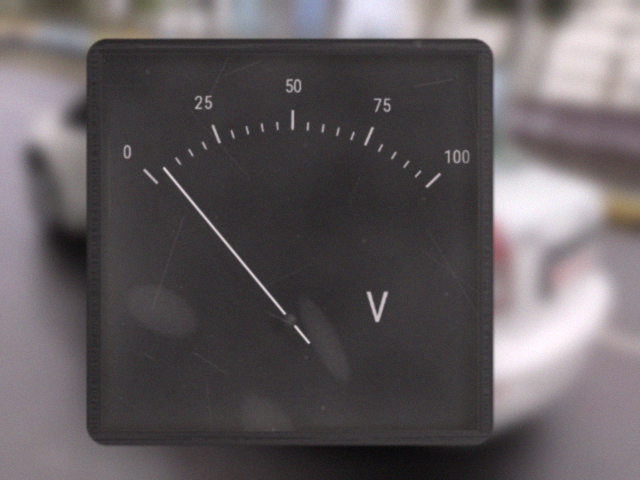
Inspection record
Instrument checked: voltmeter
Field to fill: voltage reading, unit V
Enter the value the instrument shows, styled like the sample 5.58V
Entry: 5V
